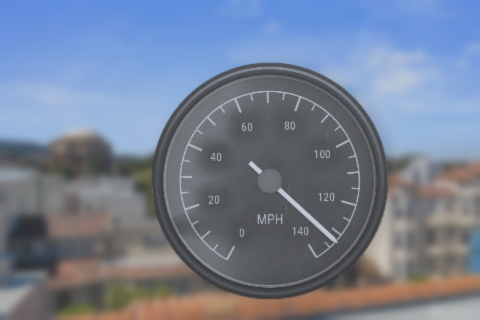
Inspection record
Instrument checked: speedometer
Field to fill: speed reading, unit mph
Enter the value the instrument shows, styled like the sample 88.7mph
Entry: 132.5mph
